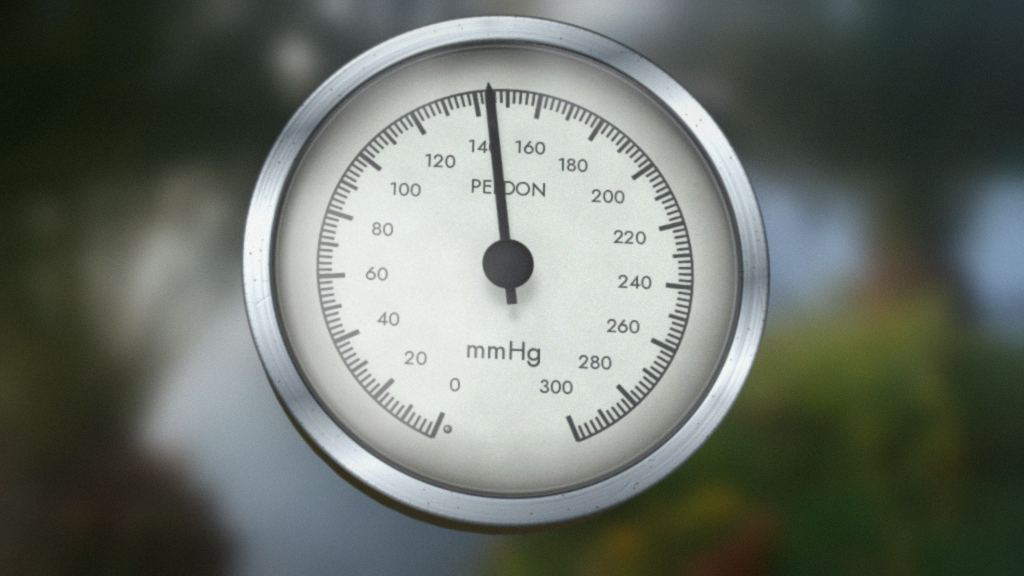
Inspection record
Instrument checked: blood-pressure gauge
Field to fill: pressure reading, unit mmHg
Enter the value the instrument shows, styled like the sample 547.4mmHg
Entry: 144mmHg
